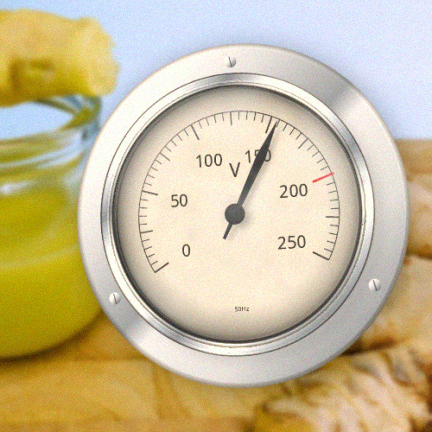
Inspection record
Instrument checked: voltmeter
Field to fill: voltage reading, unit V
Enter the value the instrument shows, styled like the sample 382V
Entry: 155V
